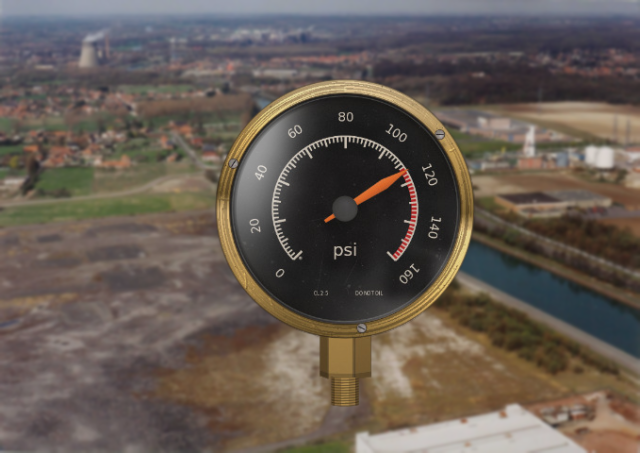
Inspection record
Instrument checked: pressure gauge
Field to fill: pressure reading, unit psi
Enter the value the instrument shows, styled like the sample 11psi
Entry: 114psi
